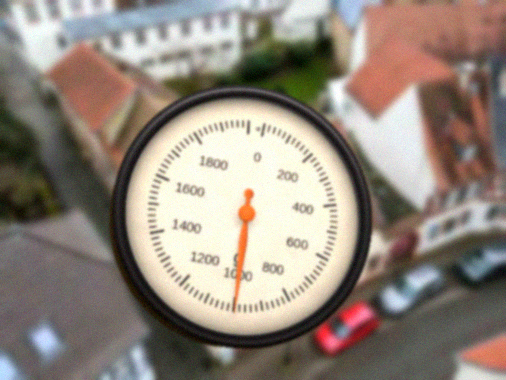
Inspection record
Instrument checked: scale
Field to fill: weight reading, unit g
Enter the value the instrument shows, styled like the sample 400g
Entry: 1000g
